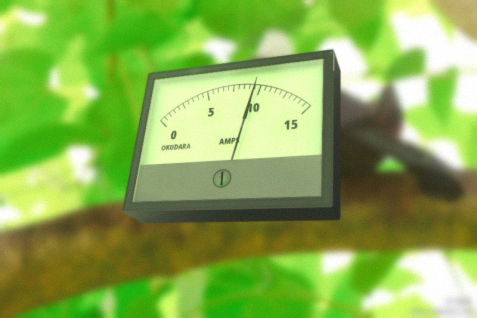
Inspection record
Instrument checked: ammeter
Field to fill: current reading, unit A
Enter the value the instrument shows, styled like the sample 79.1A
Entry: 9.5A
